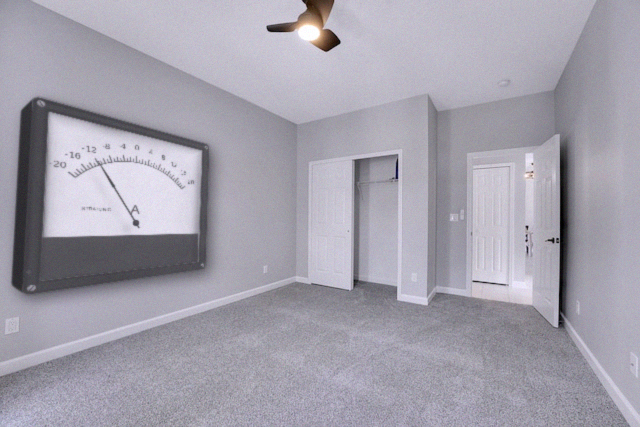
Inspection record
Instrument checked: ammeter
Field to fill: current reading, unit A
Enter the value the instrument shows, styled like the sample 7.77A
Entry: -12A
